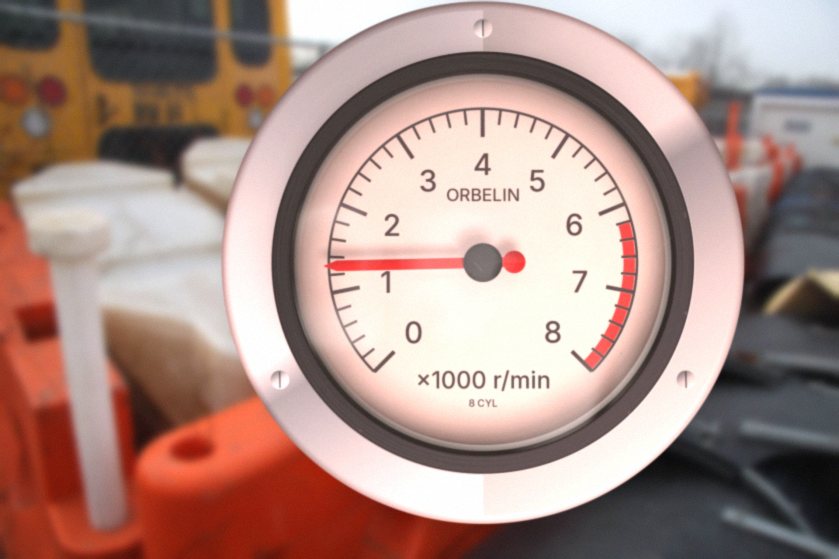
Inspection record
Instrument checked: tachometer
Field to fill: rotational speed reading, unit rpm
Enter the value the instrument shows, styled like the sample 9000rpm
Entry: 1300rpm
